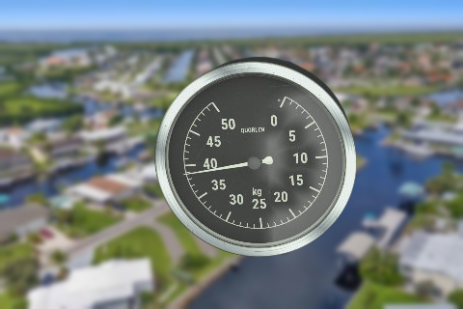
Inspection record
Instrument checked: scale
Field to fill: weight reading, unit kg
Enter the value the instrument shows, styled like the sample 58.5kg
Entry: 39kg
